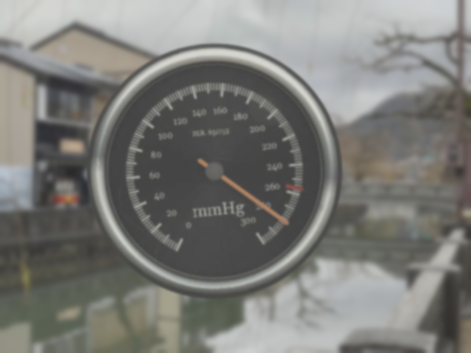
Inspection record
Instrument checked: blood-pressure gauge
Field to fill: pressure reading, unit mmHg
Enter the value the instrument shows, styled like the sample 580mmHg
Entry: 280mmHg
